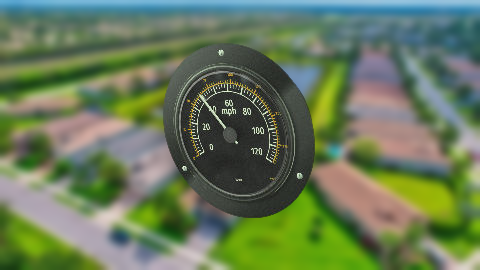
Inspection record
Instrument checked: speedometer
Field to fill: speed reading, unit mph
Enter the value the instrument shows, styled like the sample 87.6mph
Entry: 40mph
